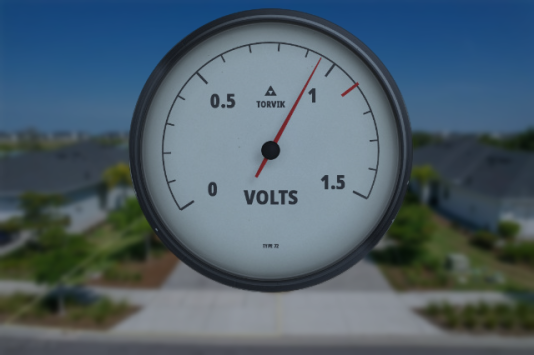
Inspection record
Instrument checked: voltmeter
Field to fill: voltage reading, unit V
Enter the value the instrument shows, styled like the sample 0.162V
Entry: 0.95V
